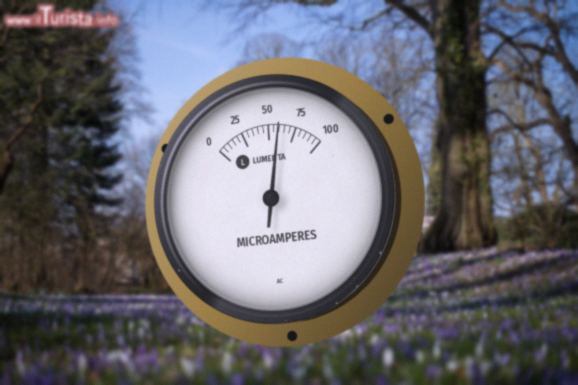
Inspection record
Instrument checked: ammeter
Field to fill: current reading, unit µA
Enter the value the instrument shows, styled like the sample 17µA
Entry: 60µA
